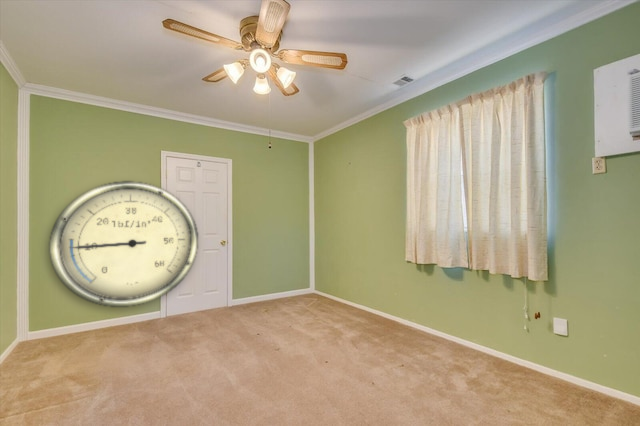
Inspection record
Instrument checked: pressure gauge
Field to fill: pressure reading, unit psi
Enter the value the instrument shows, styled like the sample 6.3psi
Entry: 10psi
